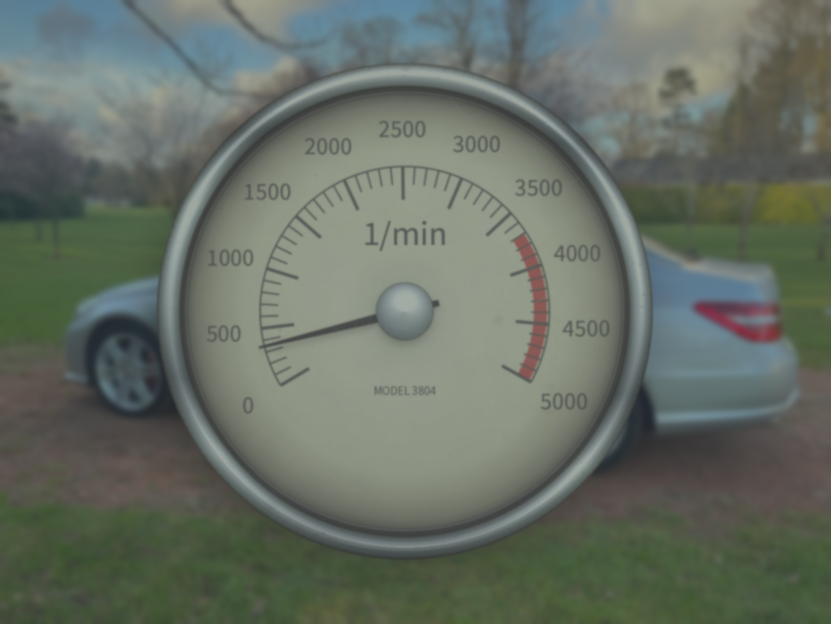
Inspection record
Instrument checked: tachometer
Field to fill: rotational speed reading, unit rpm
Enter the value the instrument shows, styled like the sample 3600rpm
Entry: 350rpm
